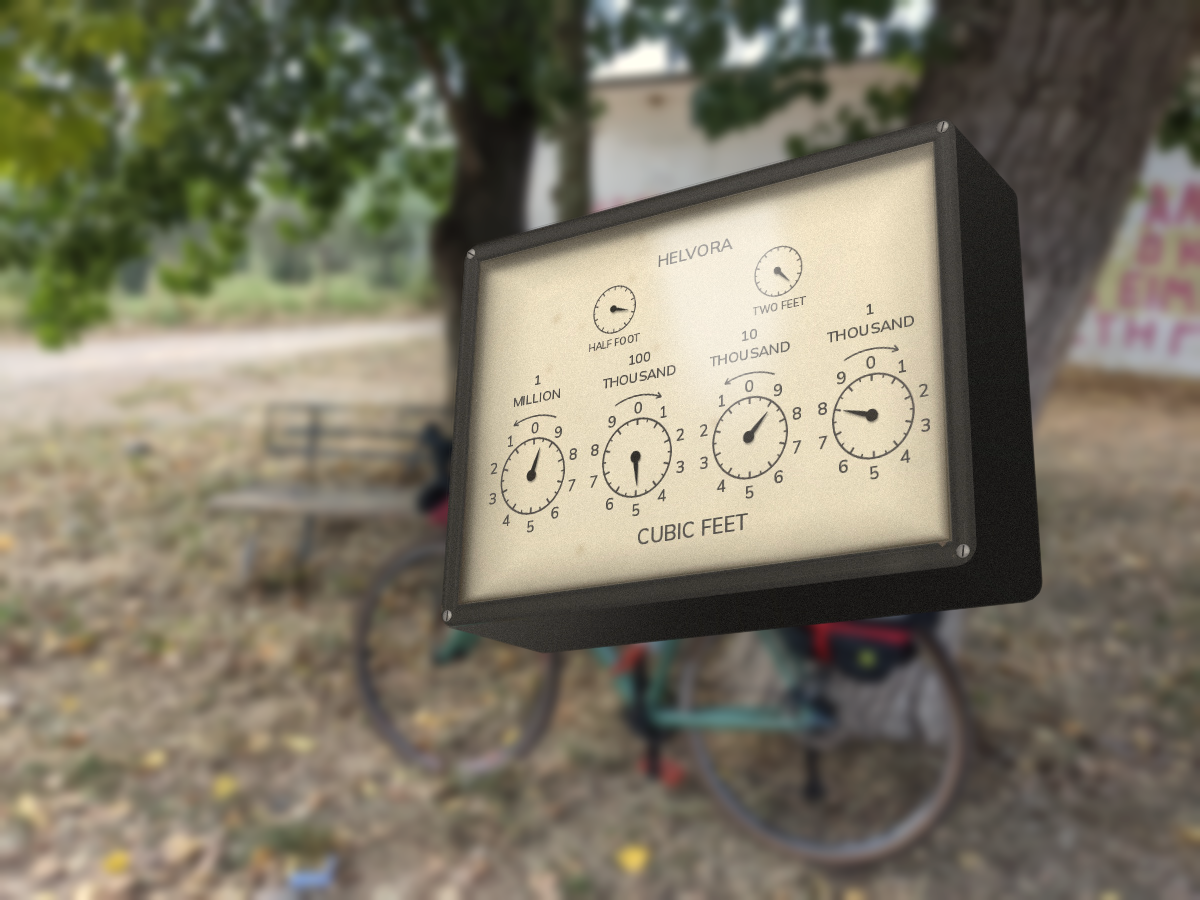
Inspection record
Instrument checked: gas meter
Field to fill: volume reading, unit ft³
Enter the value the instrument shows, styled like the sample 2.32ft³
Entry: 948800ft³
